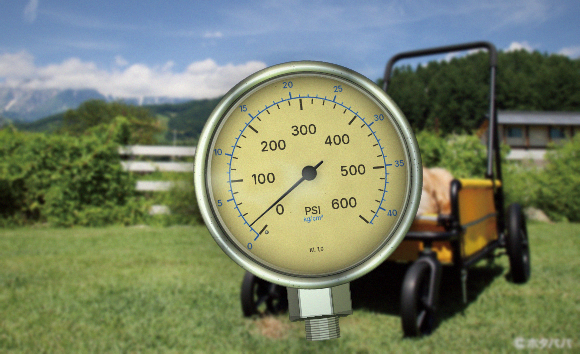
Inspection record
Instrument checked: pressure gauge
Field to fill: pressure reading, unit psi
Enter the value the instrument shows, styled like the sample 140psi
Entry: 20psi
